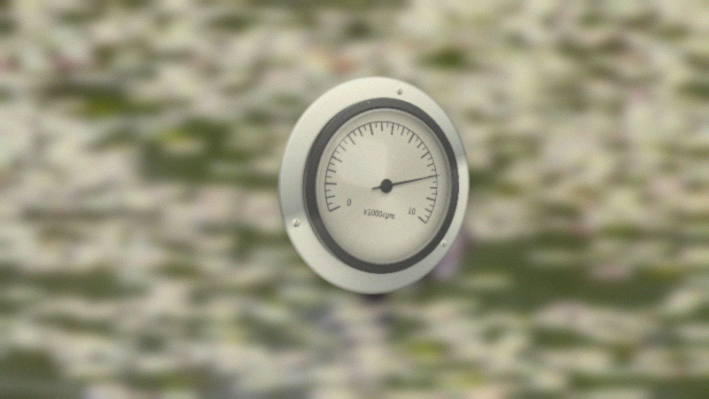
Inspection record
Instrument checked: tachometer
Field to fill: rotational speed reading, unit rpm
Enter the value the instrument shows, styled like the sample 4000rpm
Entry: 8000rpm
